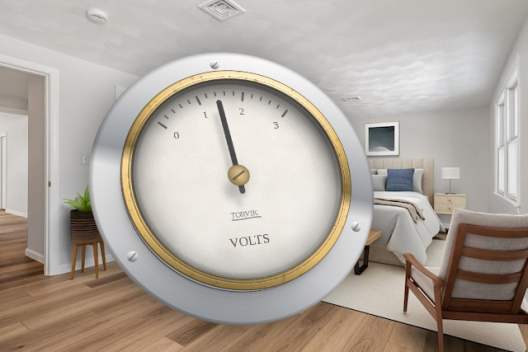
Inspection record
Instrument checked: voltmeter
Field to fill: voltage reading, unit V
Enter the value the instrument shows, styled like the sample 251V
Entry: 1.4V
